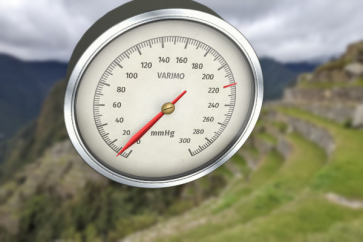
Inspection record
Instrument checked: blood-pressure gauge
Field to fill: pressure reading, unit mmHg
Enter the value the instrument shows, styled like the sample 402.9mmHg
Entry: 10mmHg
